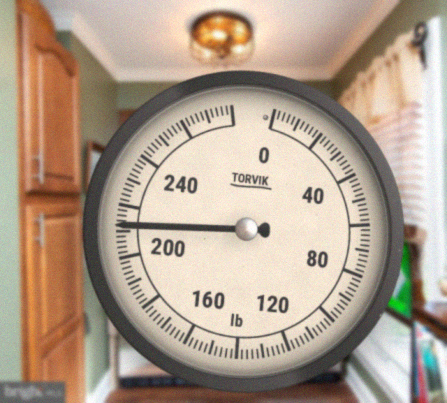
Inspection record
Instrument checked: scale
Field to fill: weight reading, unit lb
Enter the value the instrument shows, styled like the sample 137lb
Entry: 212lb
